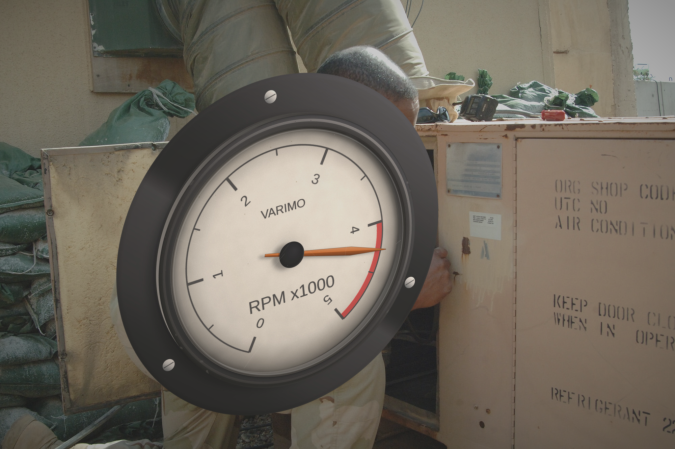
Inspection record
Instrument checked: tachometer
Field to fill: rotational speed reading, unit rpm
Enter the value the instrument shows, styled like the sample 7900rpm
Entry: 4250rpm
